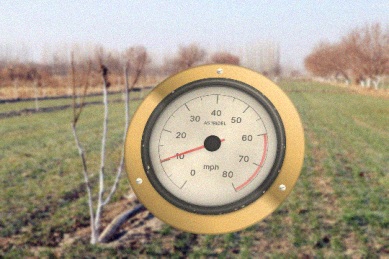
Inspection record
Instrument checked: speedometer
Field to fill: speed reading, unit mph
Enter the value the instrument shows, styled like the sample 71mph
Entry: 10mph
